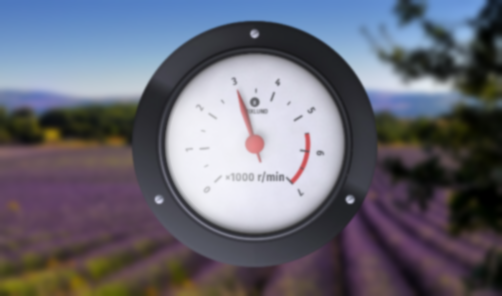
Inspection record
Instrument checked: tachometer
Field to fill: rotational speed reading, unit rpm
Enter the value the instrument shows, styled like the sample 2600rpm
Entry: 3000rpm
